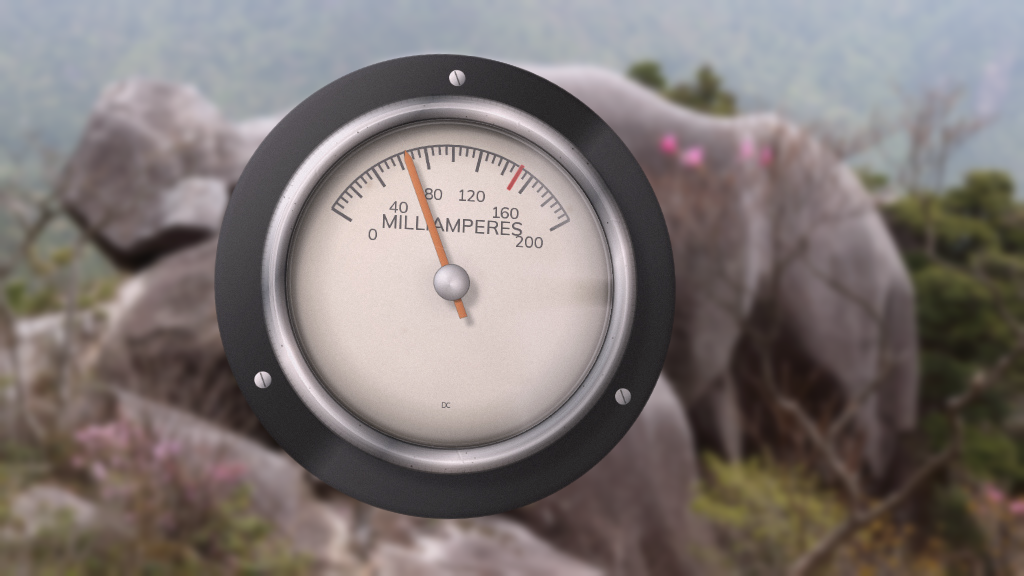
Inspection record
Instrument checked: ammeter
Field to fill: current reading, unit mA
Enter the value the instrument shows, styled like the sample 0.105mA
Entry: 65mA
